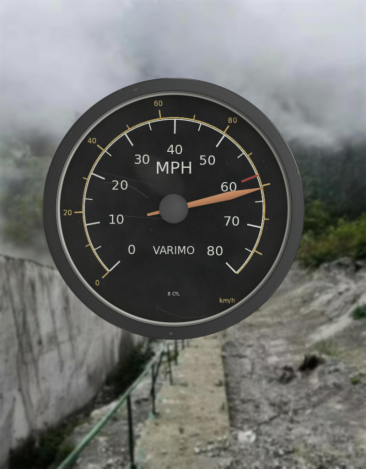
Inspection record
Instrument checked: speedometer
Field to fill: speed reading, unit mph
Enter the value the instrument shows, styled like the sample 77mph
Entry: 62.5mph
